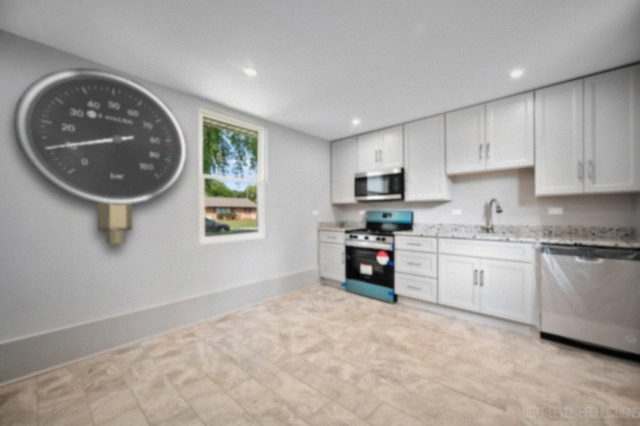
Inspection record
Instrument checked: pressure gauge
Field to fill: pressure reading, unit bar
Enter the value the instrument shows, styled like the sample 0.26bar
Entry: 10bar
